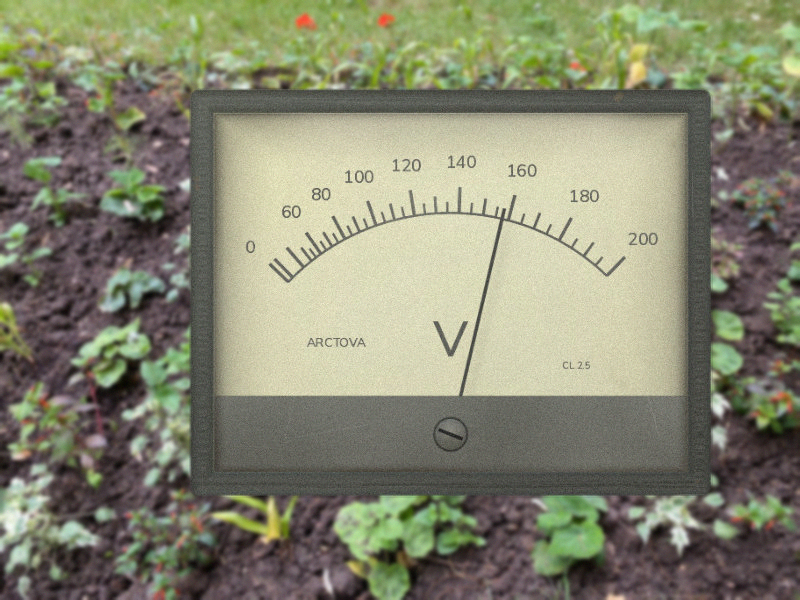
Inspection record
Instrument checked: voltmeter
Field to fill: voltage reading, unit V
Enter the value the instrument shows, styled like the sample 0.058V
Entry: 157.5V
